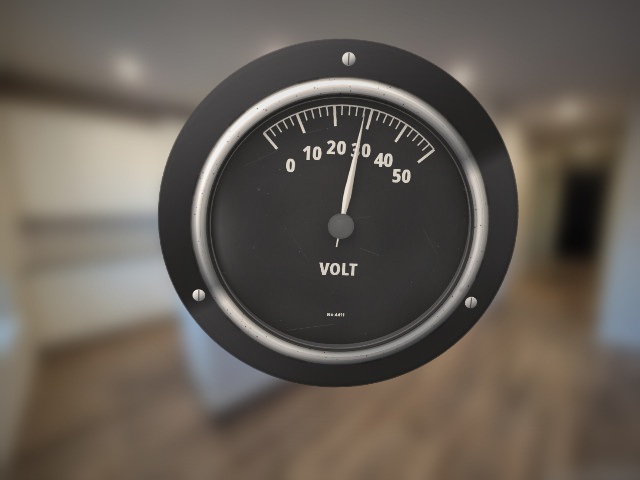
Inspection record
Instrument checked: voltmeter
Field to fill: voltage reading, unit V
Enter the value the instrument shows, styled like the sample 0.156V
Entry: 28V
